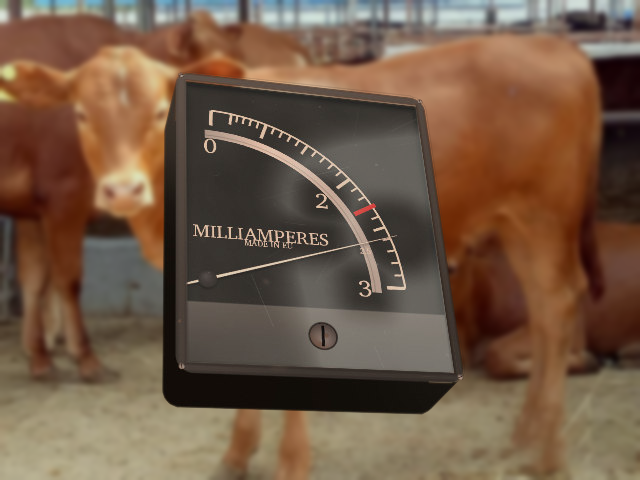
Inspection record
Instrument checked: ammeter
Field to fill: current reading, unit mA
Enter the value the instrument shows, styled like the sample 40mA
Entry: 2.6mA
